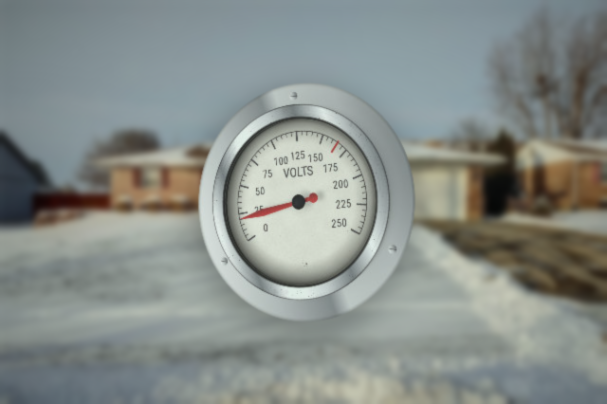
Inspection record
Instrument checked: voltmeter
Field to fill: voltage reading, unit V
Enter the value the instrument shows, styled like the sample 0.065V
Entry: 20V
